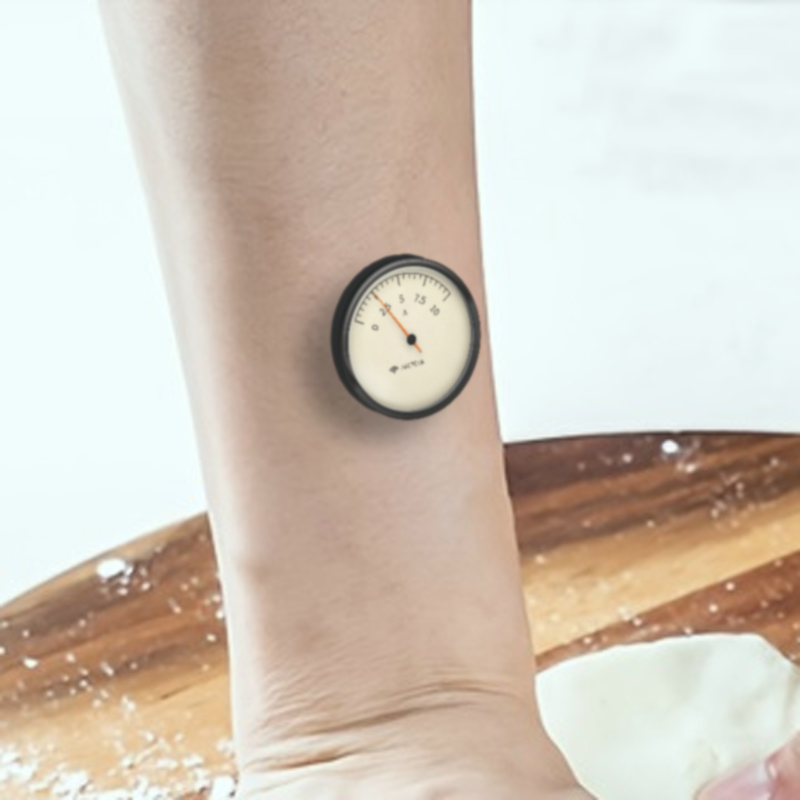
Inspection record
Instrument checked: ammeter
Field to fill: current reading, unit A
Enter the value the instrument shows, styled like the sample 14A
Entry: 2.5A
